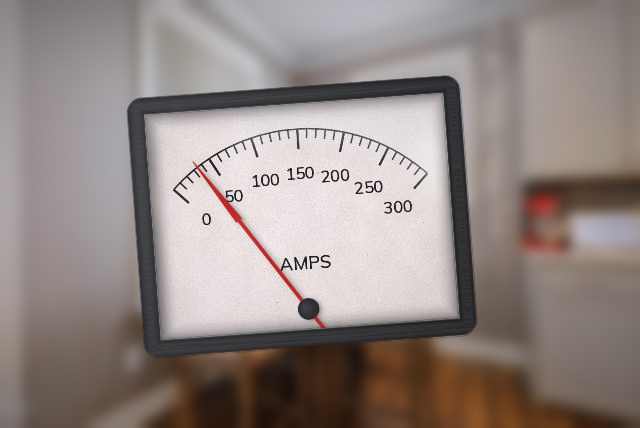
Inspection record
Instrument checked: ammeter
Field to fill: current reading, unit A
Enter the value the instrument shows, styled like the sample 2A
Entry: 35A
